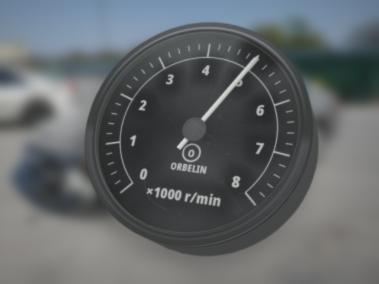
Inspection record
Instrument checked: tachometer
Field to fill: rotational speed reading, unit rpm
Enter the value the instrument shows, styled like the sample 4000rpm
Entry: 5000rpm
